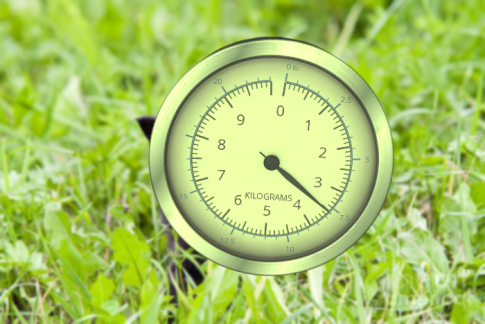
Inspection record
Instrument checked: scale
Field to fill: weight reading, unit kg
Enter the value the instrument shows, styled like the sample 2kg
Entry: 3.5kg
